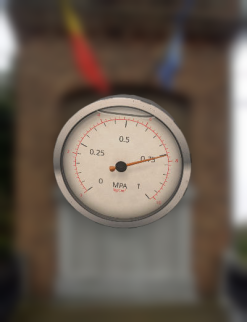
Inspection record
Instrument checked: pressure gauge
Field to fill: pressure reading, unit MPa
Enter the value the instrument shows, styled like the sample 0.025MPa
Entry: 0.75MPa
